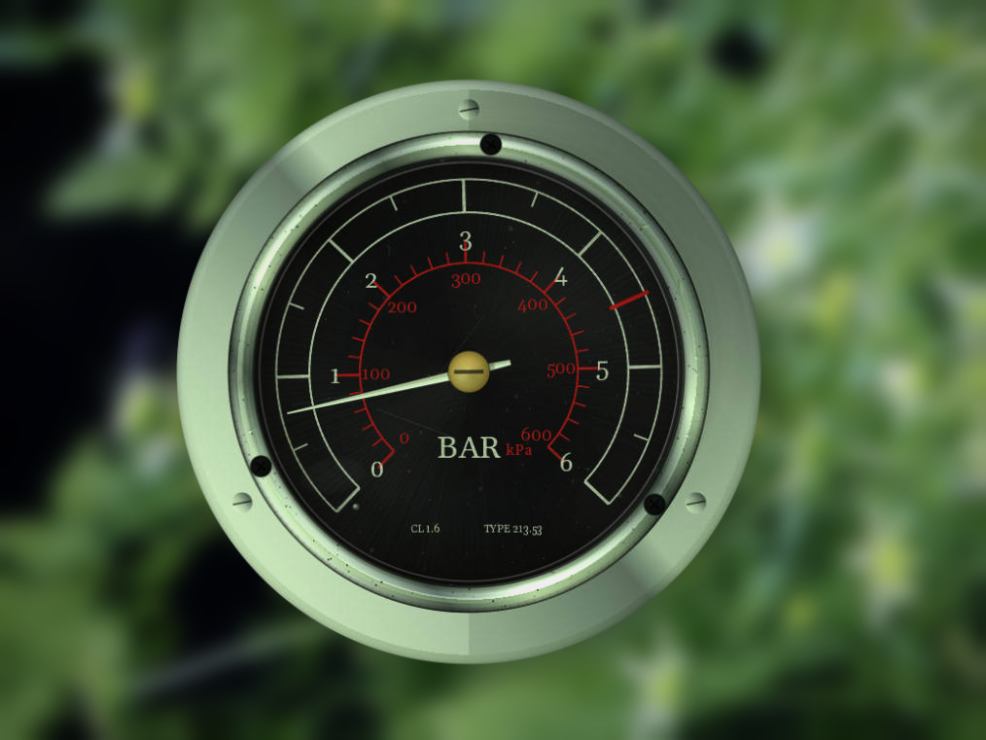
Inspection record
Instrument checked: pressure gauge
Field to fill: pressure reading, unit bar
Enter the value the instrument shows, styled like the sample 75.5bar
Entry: 0.75bar
